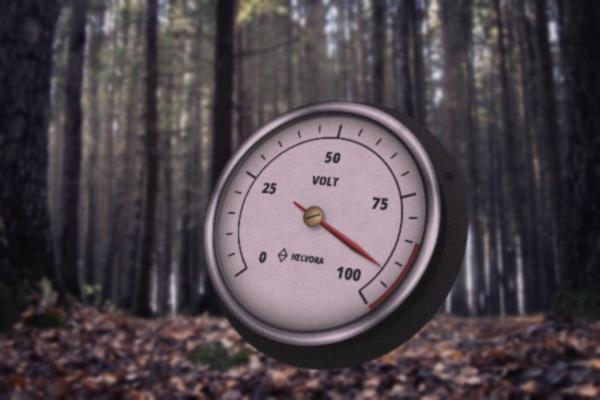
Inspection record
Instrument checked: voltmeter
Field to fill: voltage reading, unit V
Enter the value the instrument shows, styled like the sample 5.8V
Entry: 92.5V
